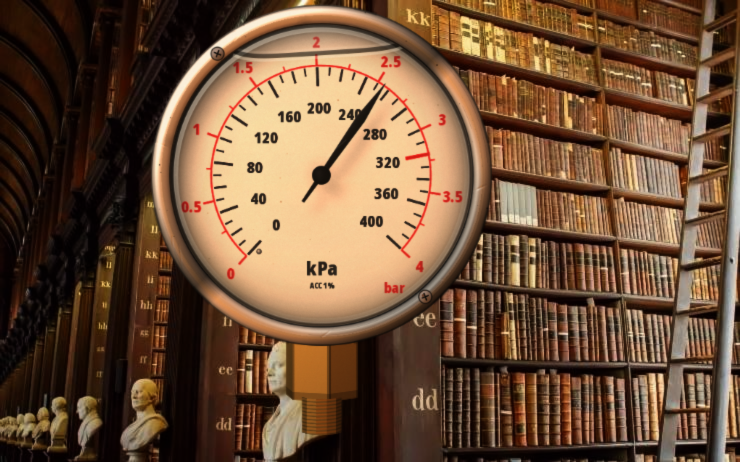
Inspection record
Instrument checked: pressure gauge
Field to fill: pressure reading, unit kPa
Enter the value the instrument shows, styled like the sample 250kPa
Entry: 255kPa
